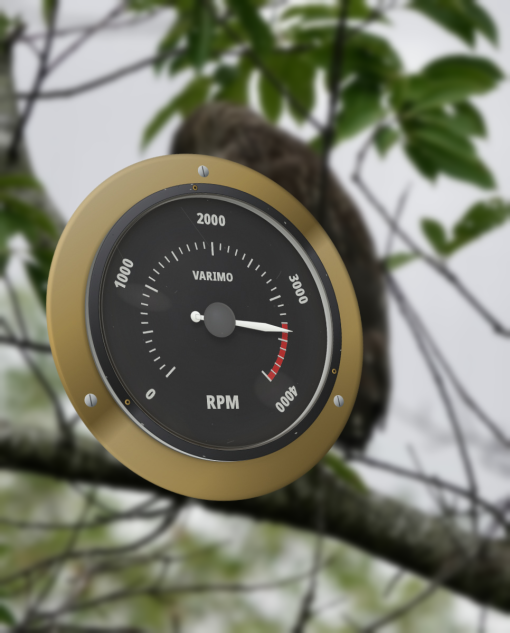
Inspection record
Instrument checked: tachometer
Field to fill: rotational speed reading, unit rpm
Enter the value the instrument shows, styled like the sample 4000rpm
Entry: 3400rpm
